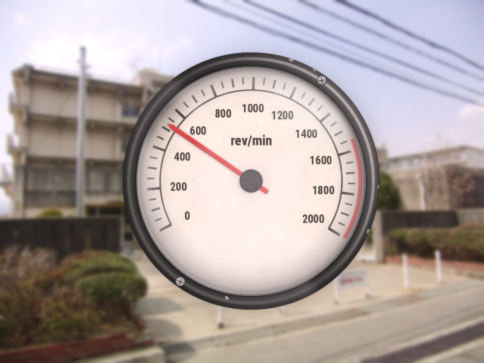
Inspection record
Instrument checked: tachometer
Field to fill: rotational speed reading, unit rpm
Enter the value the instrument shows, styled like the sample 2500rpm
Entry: 525rpm
